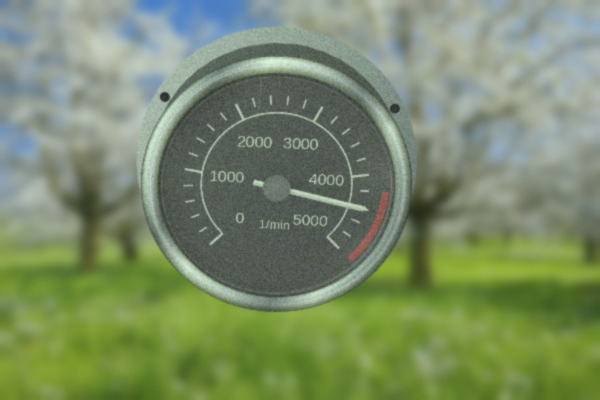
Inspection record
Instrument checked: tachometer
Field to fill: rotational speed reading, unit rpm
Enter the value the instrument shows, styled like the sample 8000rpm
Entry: 4400rpm
